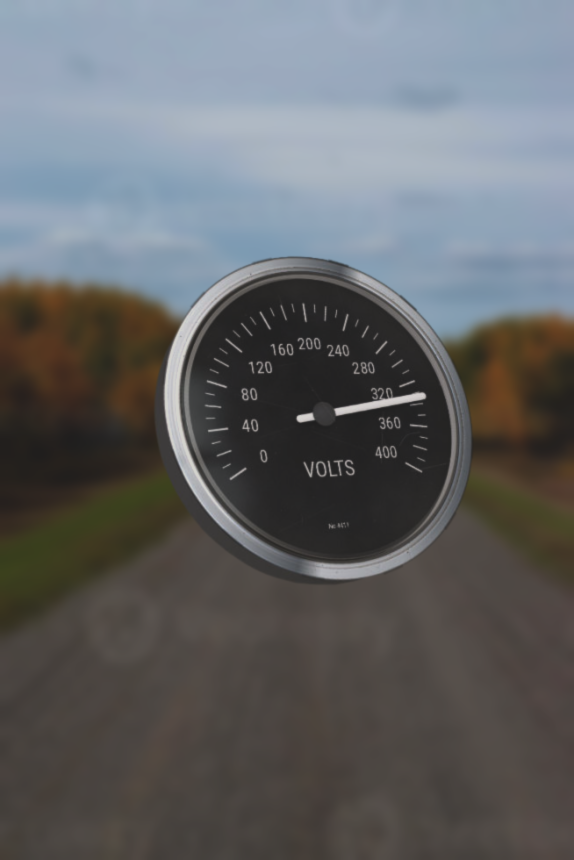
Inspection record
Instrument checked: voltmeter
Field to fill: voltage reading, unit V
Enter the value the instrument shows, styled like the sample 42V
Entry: 335V
